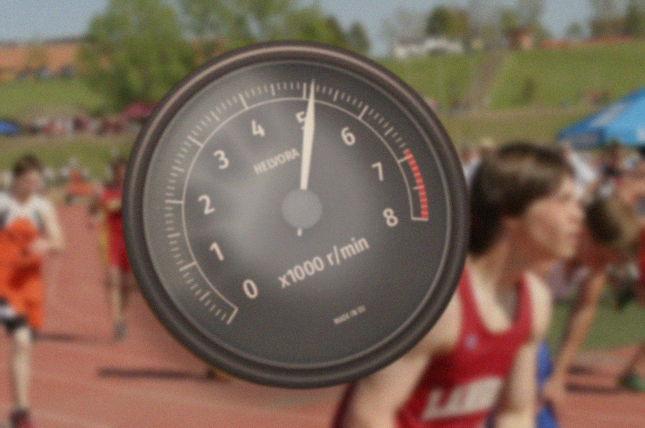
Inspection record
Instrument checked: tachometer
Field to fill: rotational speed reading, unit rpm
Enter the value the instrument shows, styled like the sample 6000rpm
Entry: 5100rpm
